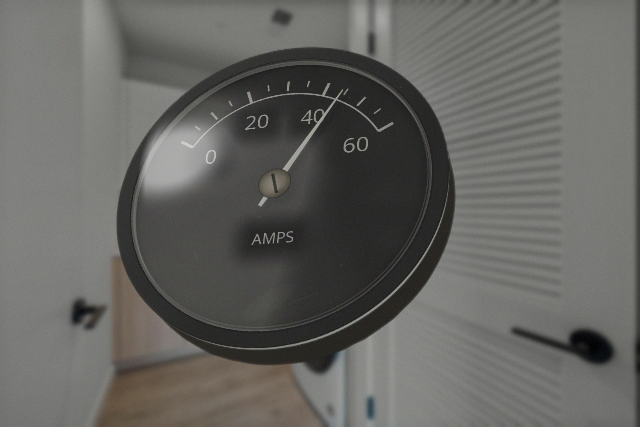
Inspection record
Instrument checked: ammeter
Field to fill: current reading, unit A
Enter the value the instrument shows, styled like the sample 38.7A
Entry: 45A
